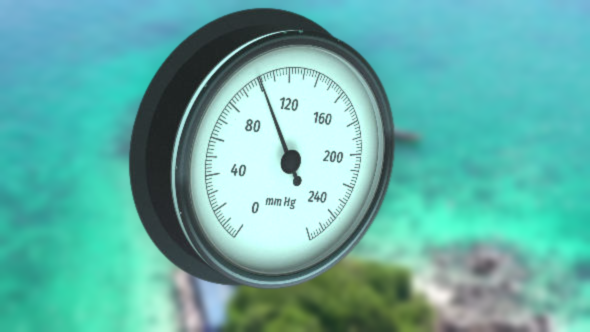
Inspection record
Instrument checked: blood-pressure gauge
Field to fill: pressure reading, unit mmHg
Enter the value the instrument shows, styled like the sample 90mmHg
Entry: 100mmHg
